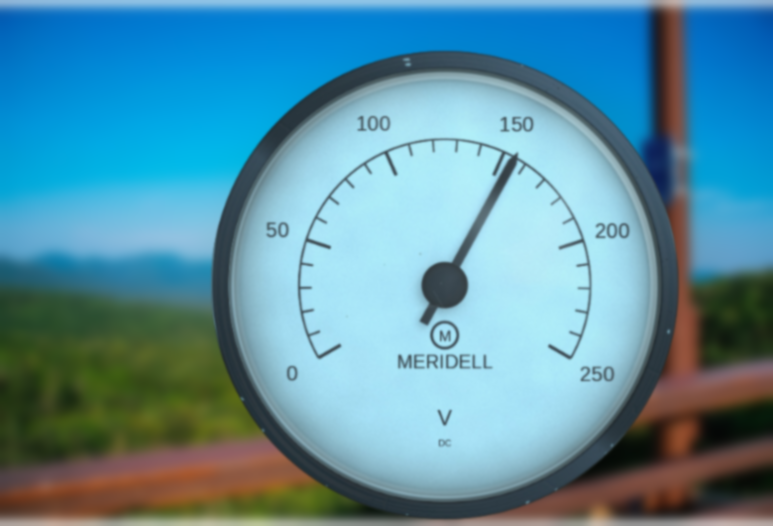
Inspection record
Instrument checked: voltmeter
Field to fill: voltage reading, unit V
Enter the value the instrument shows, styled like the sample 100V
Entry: 155V
